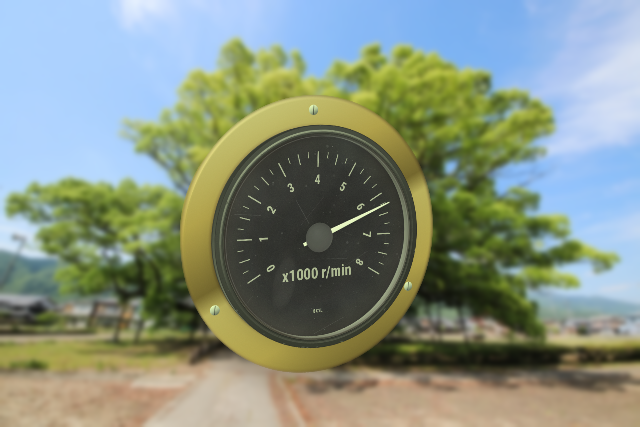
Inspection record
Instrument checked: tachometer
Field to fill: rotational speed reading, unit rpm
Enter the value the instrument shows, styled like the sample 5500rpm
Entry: 6250rpm
